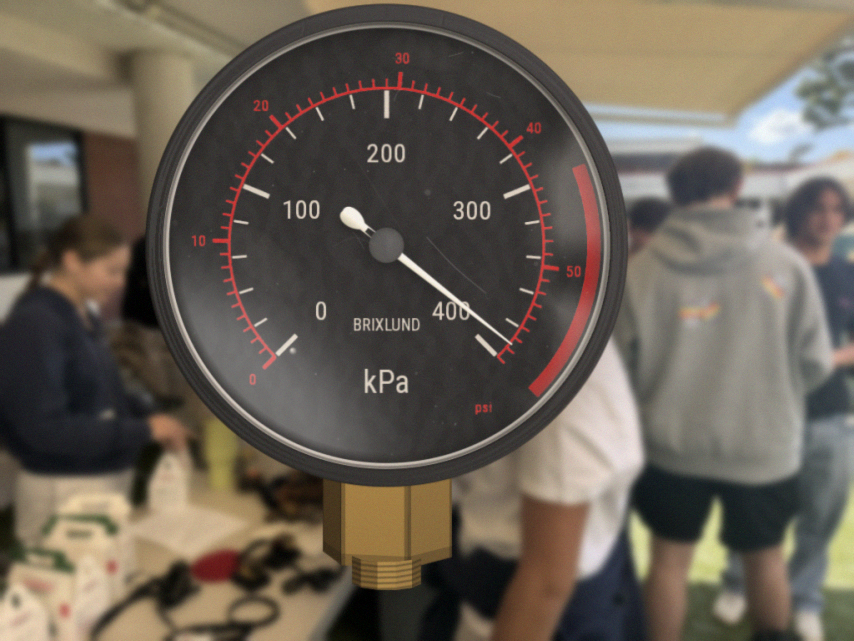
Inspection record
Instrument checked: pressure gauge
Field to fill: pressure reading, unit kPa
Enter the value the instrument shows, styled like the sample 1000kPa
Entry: 390kPa
